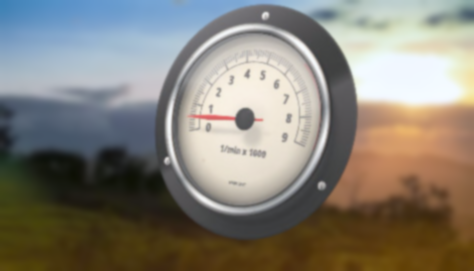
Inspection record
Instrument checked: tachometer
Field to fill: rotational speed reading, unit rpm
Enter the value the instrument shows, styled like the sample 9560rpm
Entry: 500rpm
